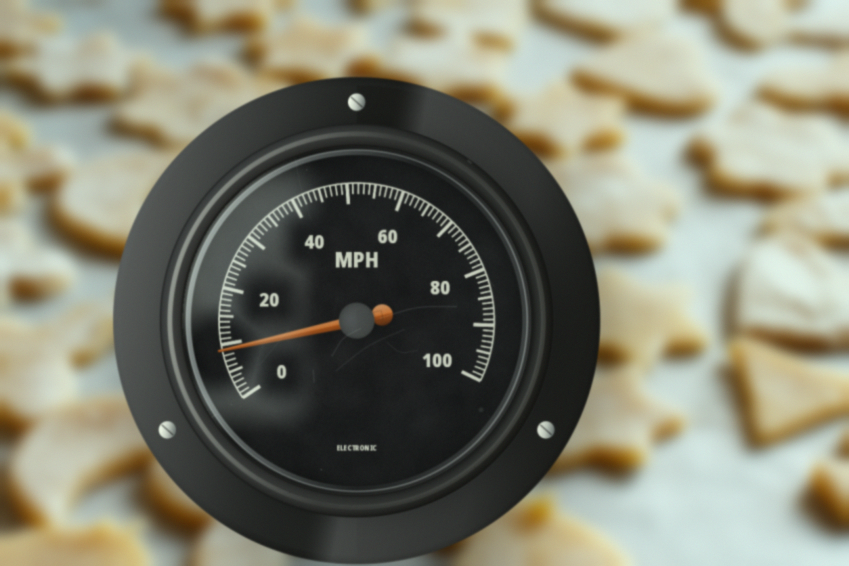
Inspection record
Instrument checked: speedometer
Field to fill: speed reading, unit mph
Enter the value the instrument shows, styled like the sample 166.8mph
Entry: 9mph
